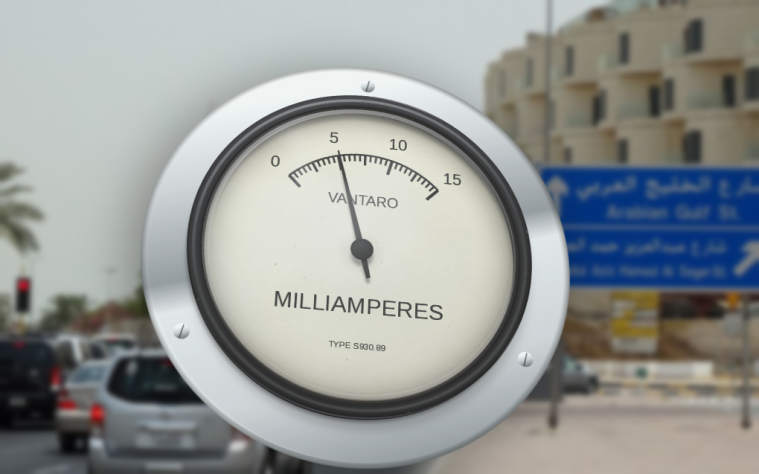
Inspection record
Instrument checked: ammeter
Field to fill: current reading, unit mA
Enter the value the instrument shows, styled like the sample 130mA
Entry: 5mA
